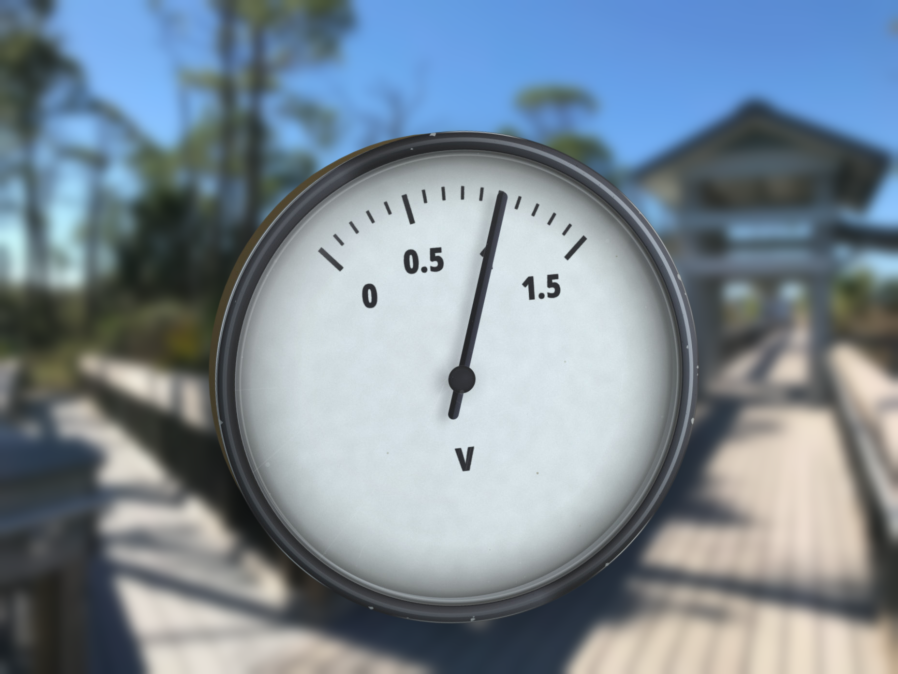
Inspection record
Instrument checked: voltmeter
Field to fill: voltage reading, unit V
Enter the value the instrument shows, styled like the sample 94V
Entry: 1V
